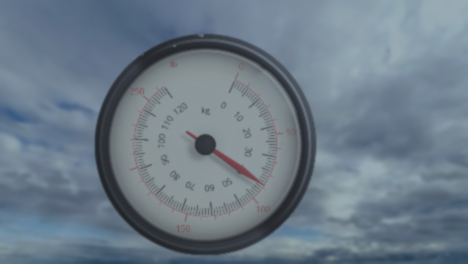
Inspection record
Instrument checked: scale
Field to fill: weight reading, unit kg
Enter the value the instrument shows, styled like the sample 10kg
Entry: 40kg
